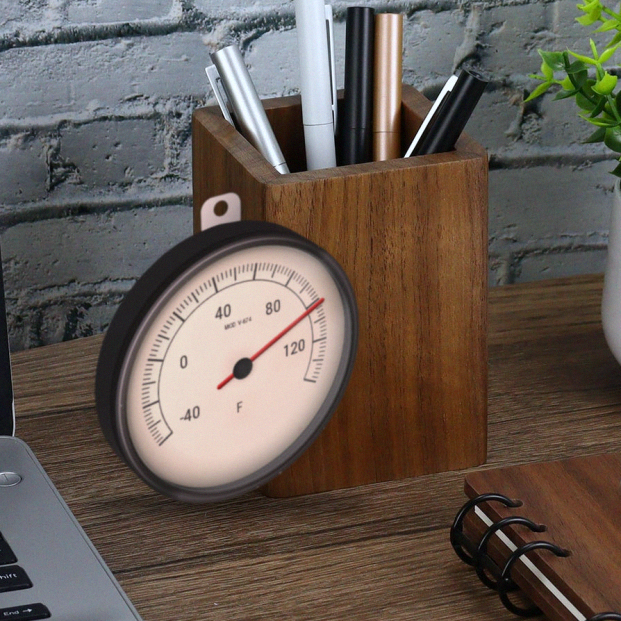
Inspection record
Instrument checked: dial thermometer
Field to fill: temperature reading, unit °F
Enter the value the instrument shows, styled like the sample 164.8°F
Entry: 100°F
